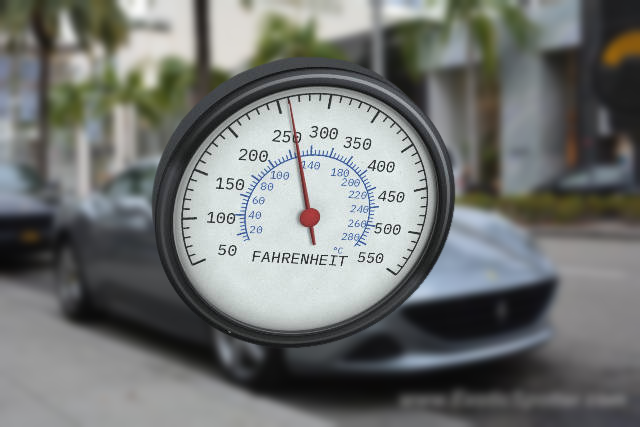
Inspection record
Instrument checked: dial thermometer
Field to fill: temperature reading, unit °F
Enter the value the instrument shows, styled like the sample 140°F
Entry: 260°F
